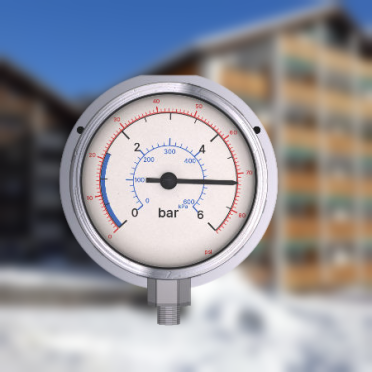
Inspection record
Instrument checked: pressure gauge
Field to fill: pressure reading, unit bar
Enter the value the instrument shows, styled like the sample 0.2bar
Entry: 5bar
